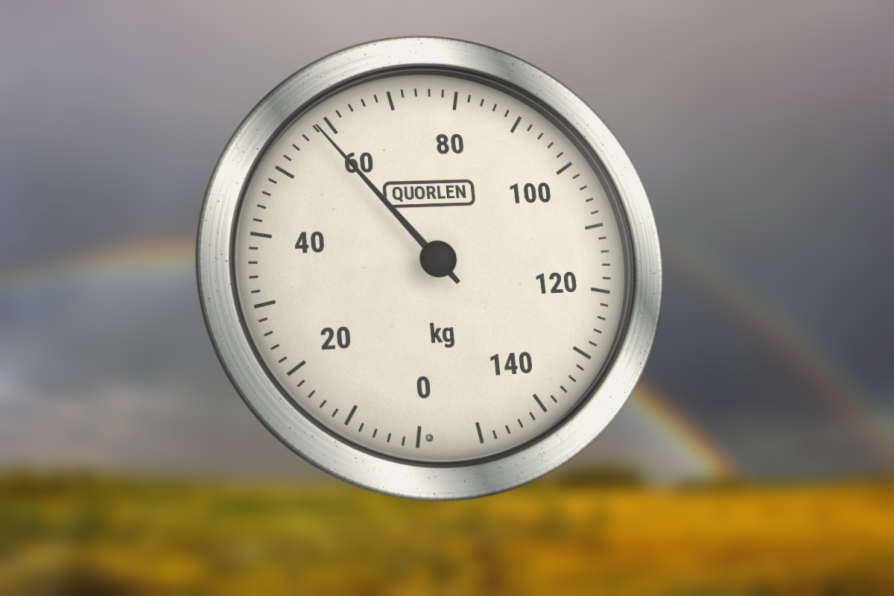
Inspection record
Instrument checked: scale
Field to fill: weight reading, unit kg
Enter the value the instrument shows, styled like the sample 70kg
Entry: 58kg
